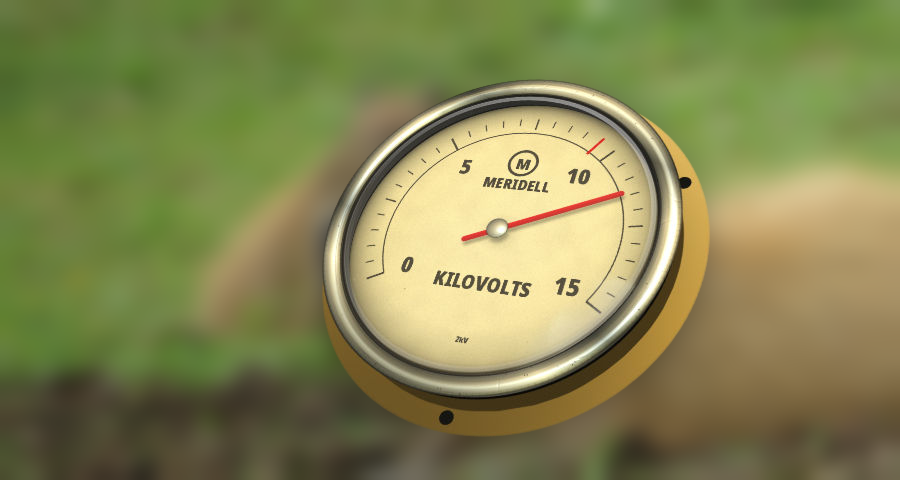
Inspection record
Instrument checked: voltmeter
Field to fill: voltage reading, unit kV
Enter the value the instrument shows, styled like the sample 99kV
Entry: 11.5kV
